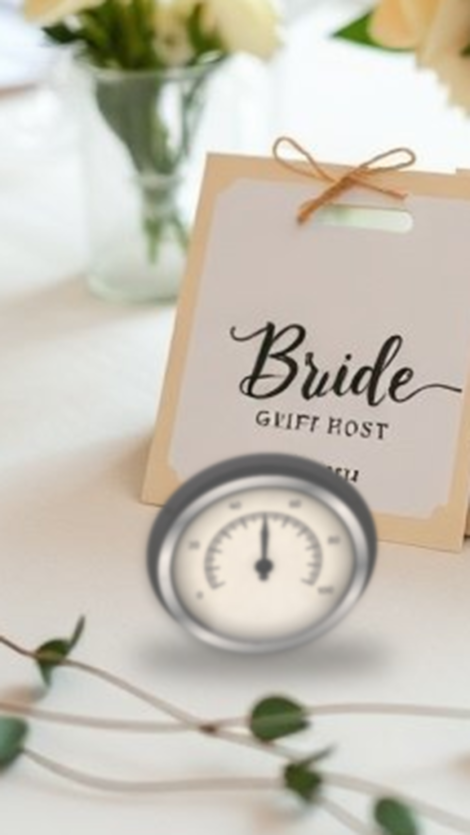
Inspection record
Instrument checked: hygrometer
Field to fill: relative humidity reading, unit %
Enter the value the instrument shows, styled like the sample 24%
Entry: 50%
